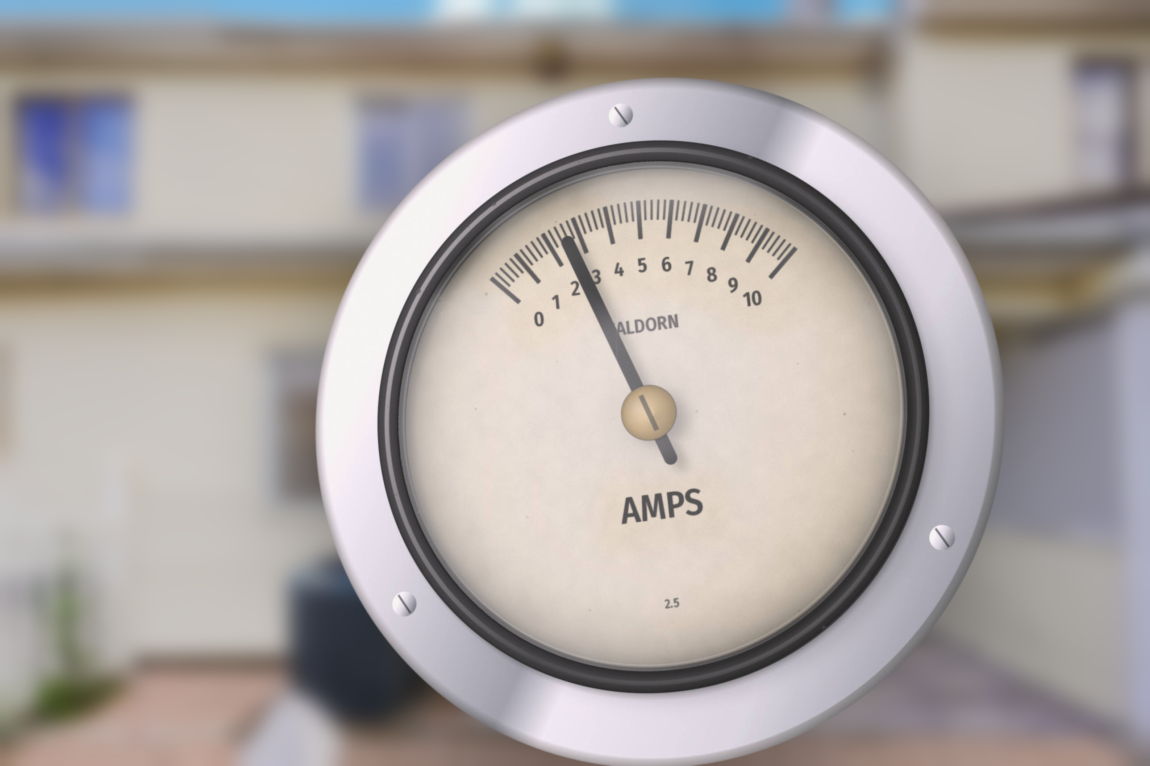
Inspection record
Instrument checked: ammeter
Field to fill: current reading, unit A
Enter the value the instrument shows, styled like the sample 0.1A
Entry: 2.6A
